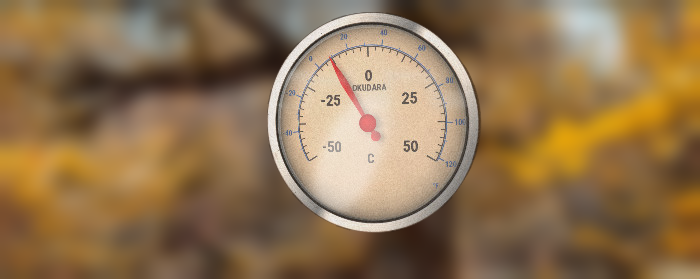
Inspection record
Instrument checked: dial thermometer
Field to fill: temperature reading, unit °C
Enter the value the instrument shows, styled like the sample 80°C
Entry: -12.5°C
